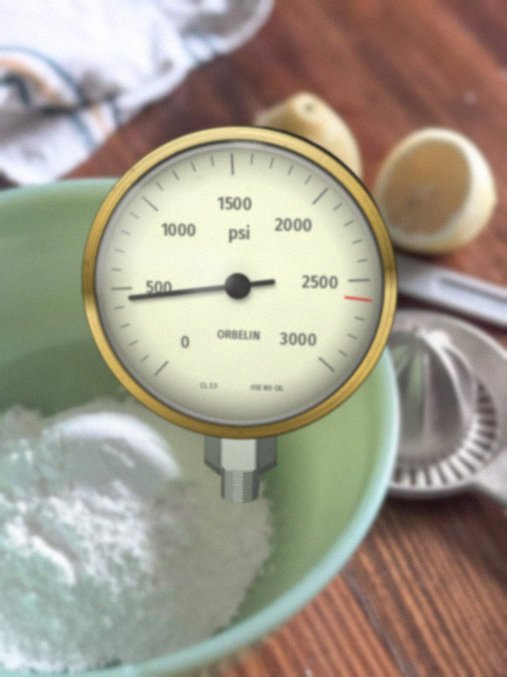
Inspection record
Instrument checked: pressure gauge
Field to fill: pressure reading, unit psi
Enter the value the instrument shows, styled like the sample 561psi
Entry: 450psi
